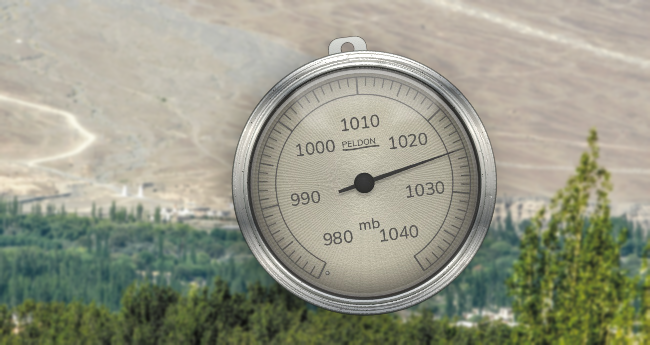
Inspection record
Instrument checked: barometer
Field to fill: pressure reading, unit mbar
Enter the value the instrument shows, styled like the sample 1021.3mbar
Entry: 1025mbar
